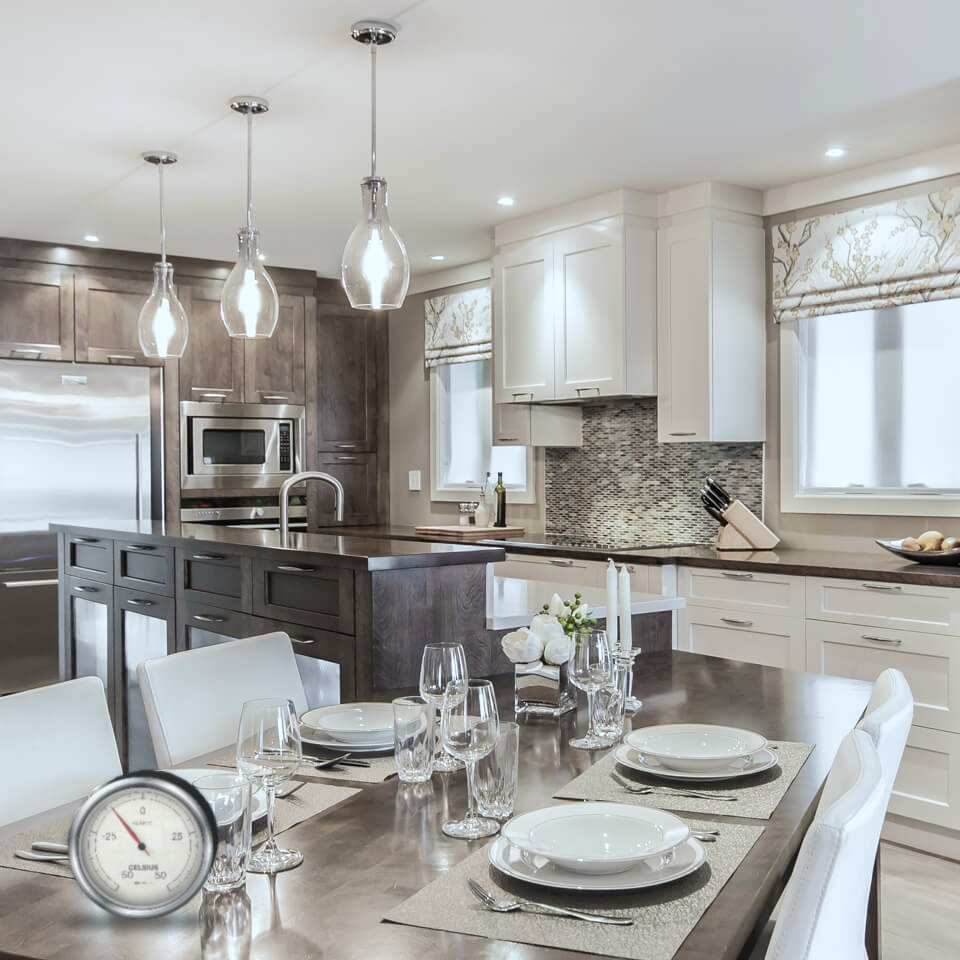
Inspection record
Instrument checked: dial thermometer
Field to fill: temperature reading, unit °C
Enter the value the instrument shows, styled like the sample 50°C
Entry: -12.5°C
